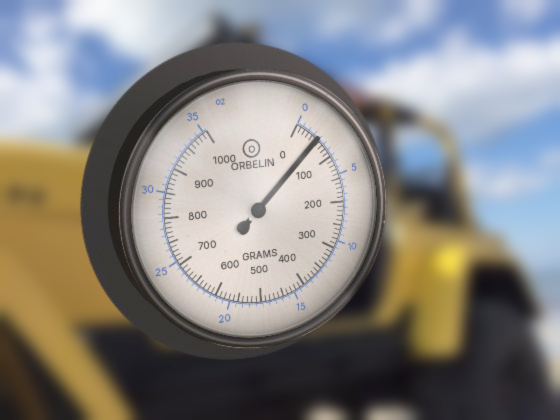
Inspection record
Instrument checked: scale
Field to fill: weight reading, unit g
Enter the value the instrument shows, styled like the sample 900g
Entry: 50g
